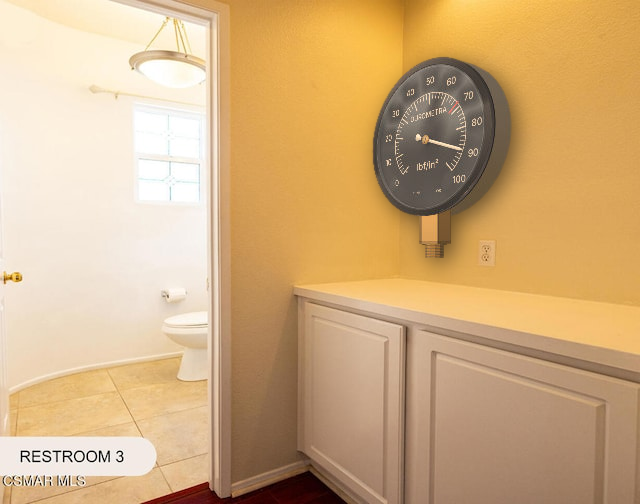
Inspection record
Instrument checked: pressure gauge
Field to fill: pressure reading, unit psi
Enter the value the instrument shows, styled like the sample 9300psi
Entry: 90psi
